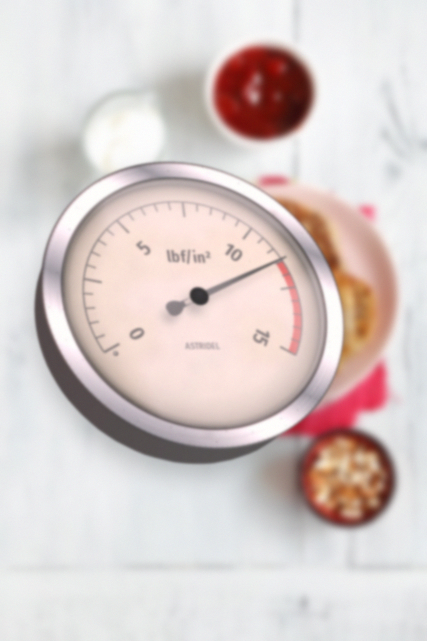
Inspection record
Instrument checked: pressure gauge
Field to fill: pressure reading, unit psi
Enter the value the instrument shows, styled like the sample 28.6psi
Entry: 11.5psi
